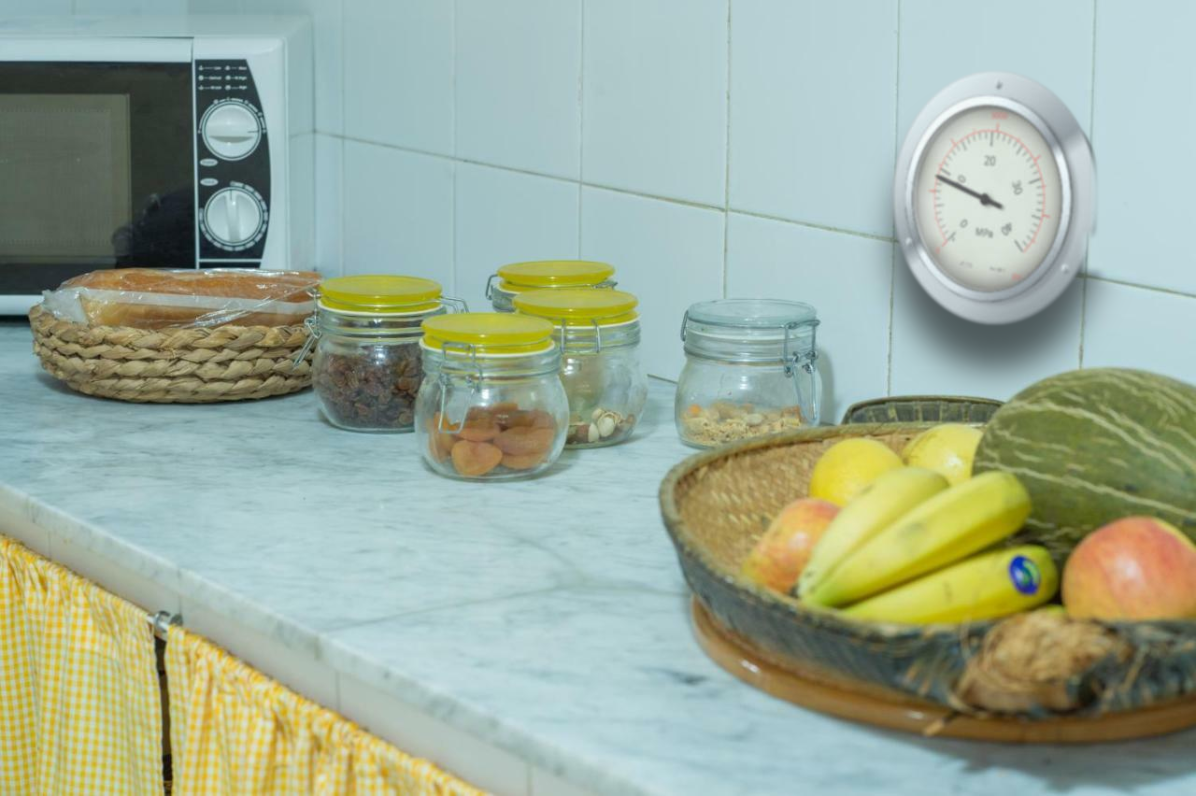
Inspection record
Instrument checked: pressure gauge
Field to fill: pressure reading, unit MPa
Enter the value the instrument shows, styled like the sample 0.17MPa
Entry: 9MPa
